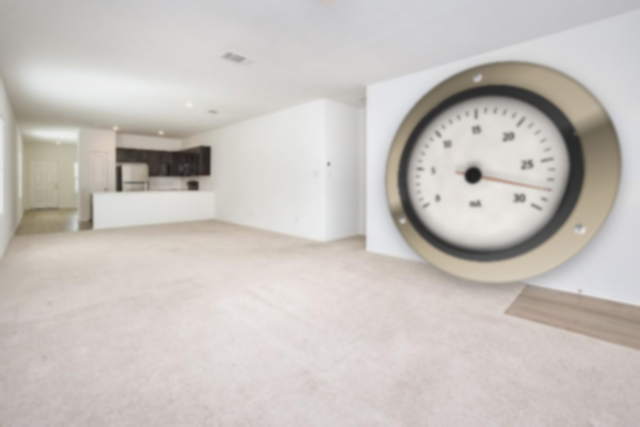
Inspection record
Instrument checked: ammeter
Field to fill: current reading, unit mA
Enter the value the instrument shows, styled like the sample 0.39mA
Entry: 28mA
